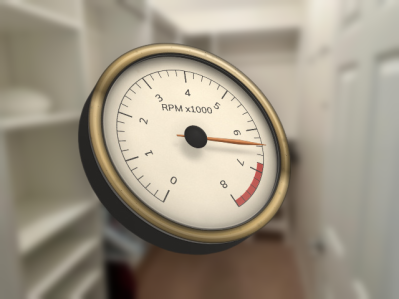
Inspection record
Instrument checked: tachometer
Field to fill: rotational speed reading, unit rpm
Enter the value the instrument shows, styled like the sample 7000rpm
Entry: 6400rpm
